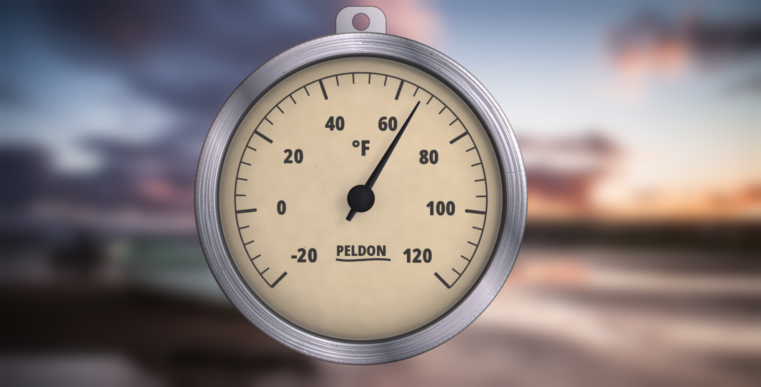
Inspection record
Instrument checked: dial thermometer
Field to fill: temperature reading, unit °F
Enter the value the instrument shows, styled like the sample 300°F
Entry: 66°F
